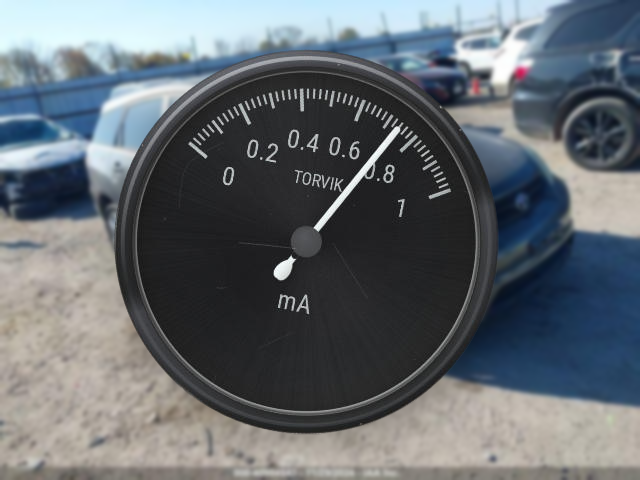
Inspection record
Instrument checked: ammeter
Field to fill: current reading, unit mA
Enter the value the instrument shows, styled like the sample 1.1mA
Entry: 0.74mA
